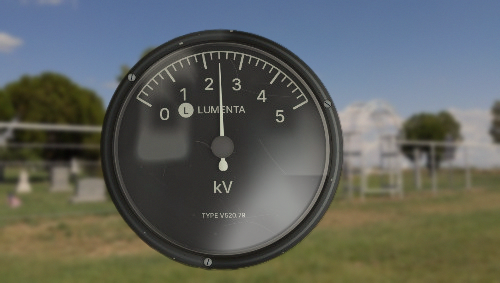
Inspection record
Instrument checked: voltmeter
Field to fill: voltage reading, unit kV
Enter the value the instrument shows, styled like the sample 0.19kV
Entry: 2.4kV
